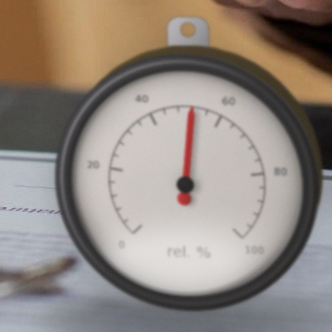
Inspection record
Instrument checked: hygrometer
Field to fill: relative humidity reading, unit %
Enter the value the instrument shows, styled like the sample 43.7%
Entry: 52%
